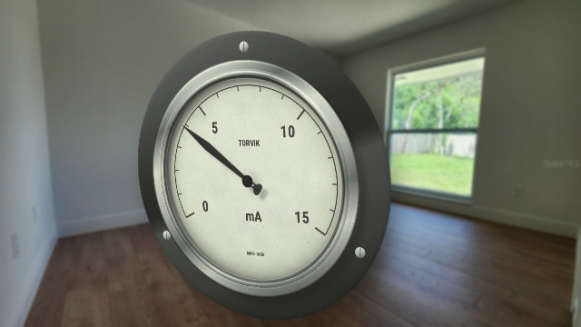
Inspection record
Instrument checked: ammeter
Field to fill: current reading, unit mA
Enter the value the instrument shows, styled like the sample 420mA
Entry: 4mA
